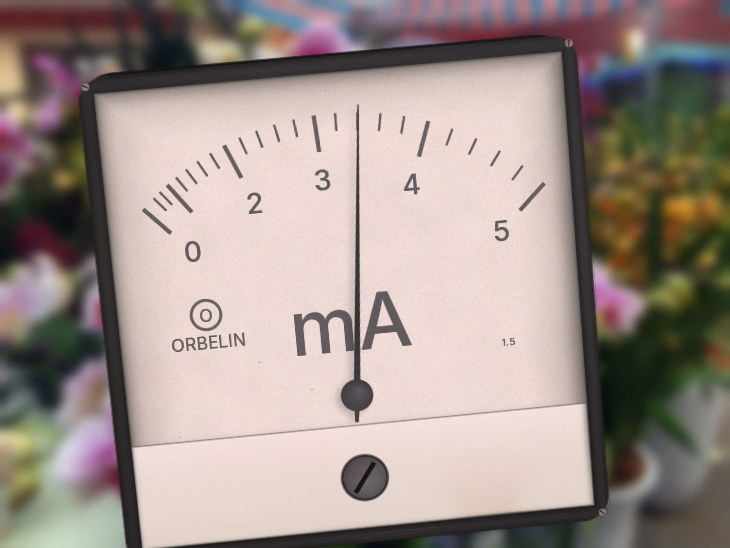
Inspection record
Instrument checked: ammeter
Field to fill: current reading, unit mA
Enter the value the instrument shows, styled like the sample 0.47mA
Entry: 3.4mA
